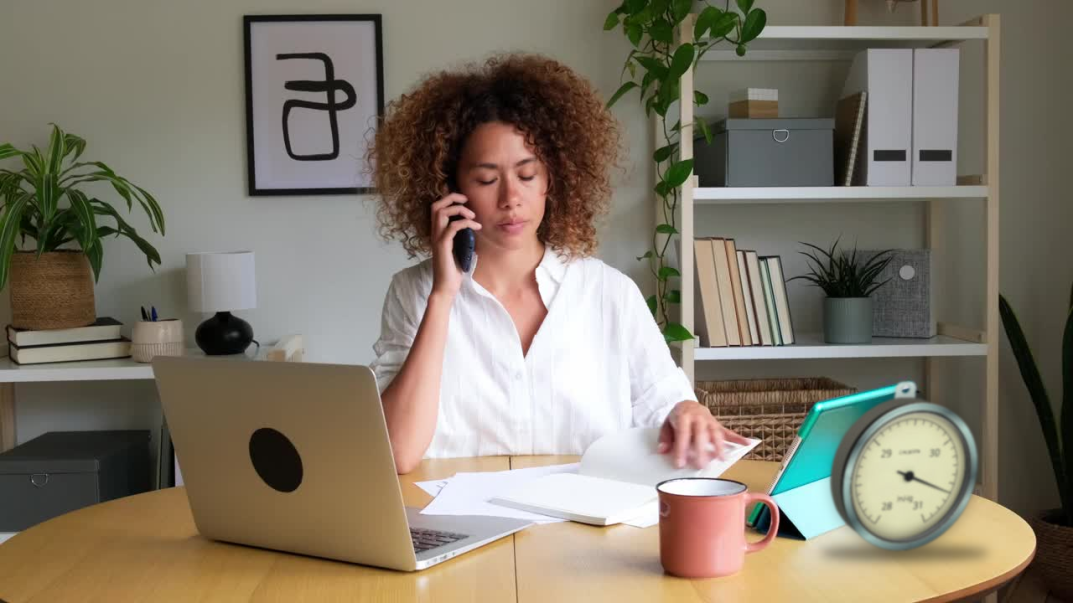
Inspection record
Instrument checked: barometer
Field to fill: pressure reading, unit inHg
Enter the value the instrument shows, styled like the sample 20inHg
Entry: 30.6inHg
